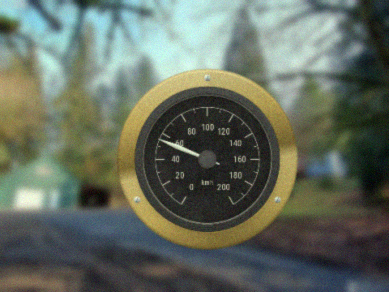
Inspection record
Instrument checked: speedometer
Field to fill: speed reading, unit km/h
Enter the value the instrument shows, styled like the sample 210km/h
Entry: 55km/h
